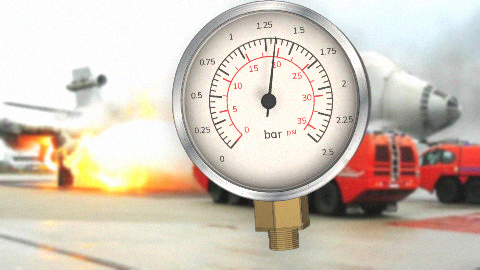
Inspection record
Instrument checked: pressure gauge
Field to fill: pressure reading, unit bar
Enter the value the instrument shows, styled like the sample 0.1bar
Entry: 1.35bar
